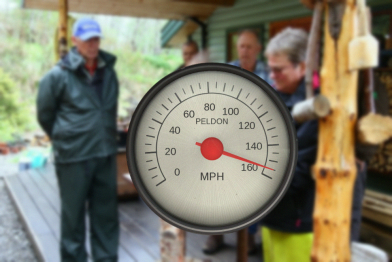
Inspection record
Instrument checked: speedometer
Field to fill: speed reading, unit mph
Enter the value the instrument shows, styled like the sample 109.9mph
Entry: 155mph
